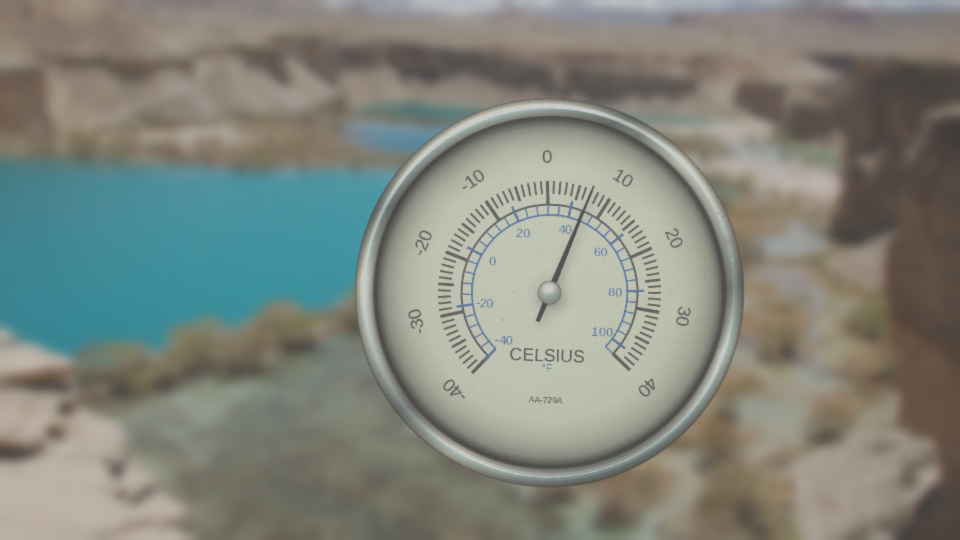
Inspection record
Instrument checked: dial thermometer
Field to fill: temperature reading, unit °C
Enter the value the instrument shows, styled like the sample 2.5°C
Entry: 7°C
